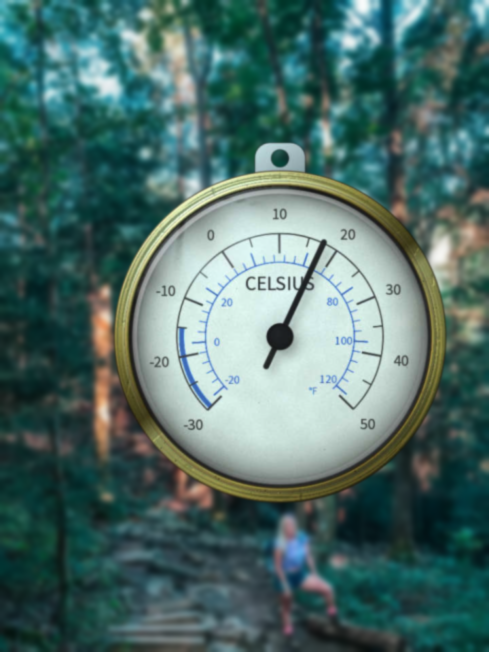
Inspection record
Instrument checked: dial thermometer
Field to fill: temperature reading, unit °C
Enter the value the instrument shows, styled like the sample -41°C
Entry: 17.5°C
